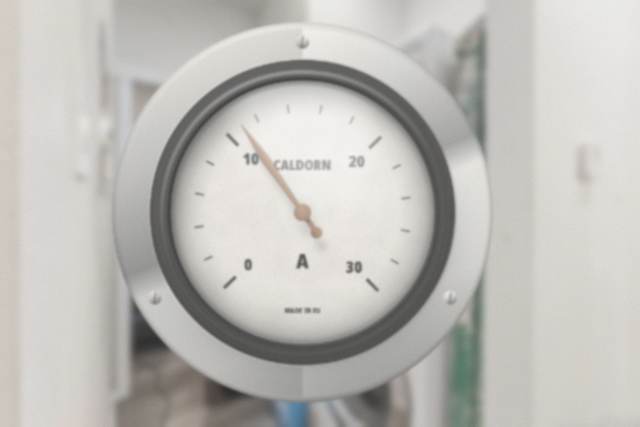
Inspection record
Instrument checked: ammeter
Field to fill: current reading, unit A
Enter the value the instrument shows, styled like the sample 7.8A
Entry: 11A
